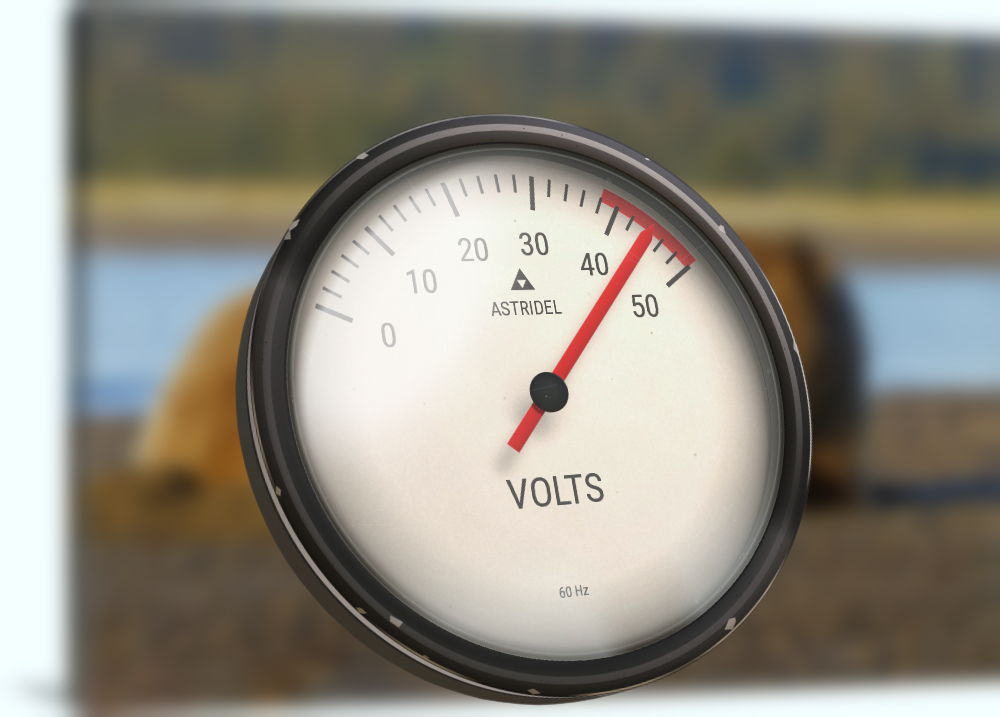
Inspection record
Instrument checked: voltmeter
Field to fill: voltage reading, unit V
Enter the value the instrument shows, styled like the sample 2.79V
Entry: 44V
